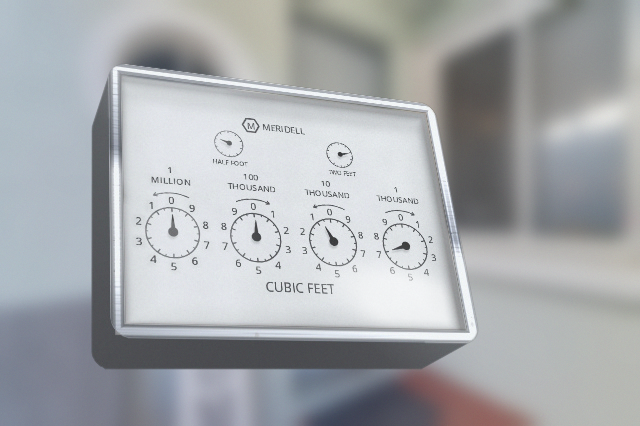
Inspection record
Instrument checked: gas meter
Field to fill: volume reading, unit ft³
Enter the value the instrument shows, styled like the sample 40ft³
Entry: 700ft³
